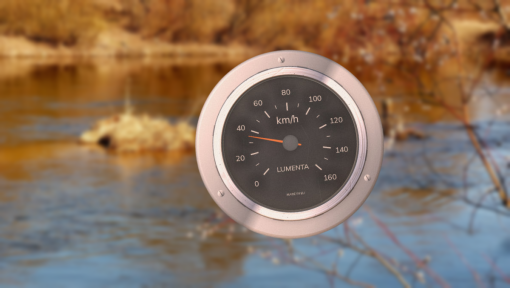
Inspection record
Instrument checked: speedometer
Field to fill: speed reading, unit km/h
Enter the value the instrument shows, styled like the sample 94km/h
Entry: 35km/h
